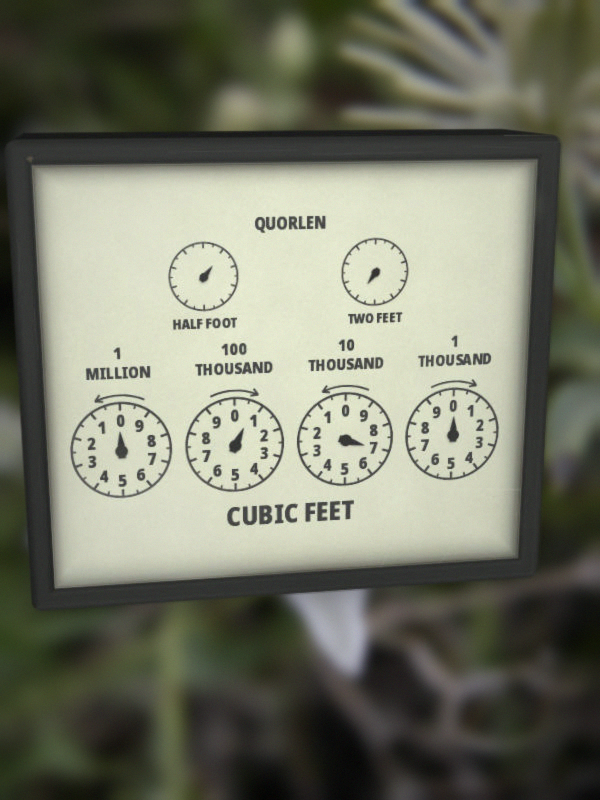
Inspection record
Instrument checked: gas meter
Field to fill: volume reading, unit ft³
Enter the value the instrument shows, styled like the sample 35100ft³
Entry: 7000ft³
